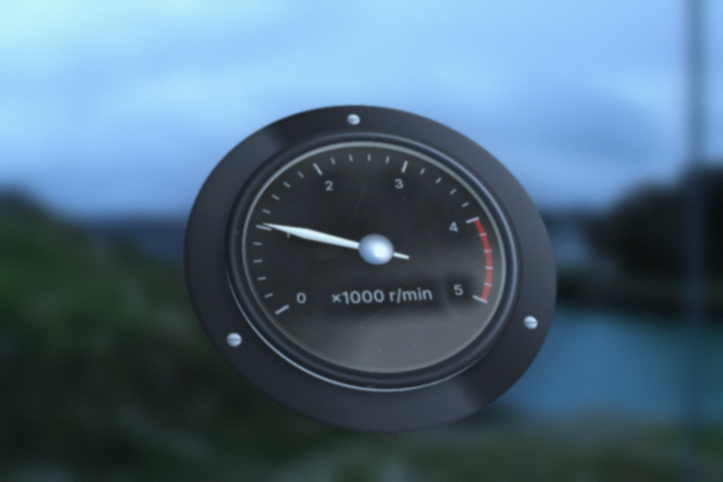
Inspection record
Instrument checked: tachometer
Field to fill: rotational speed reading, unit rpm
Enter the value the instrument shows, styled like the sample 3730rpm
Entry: 1000rpm
